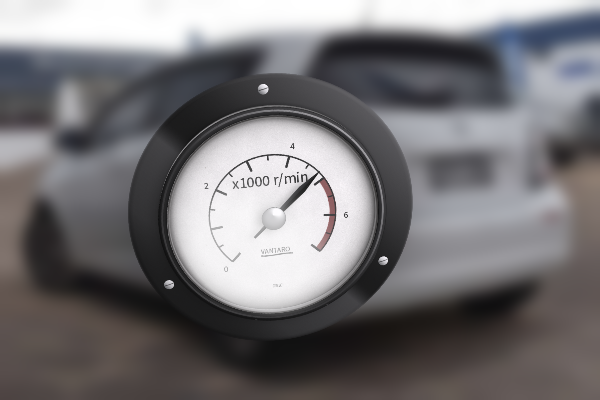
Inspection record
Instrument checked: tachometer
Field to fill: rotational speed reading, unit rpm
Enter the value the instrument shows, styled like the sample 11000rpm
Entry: 4750rpm
